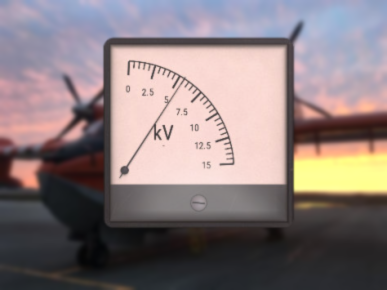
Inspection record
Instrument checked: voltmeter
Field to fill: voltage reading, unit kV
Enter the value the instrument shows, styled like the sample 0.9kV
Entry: 5.5kV
